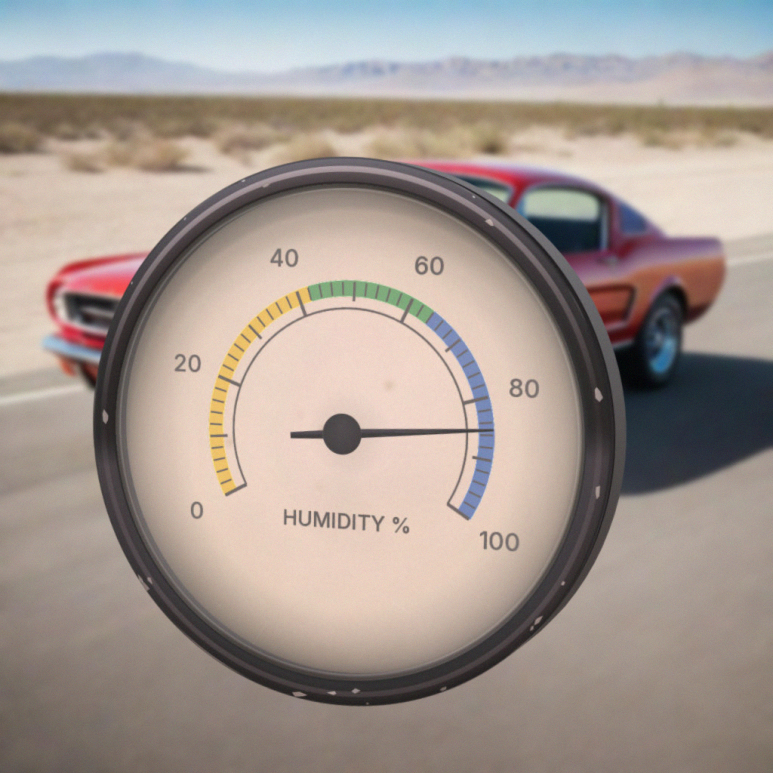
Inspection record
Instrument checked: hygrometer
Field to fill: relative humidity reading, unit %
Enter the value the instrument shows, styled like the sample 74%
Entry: 85%
